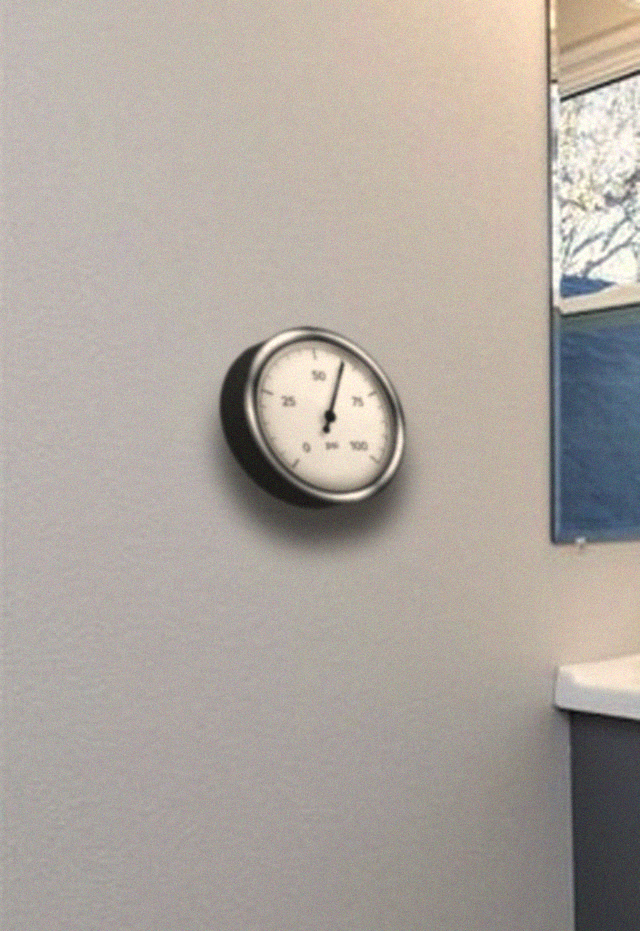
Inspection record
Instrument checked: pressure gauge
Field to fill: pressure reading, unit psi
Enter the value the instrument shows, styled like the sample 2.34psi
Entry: 60psi
